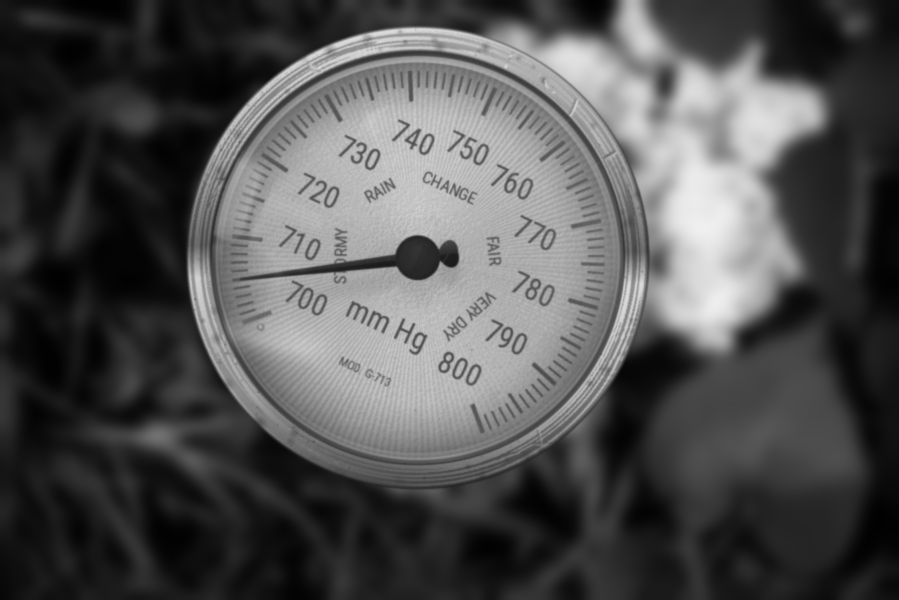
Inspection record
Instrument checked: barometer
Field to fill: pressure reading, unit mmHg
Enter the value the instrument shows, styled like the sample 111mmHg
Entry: 705mmHg
